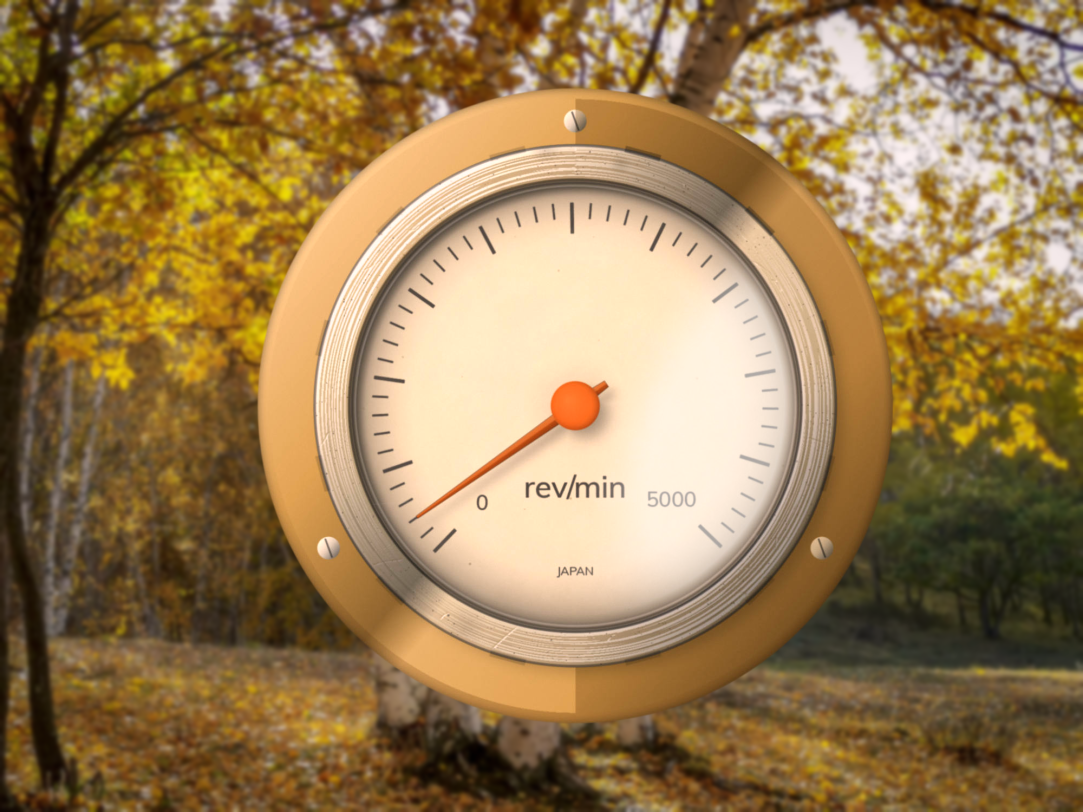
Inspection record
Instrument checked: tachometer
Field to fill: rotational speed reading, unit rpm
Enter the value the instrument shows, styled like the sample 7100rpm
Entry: 200rpm
